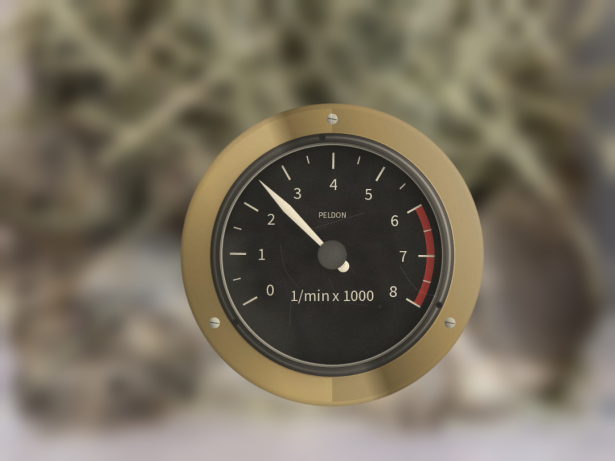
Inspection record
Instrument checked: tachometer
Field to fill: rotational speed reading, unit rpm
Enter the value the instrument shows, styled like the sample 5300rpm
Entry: 2500rpm
